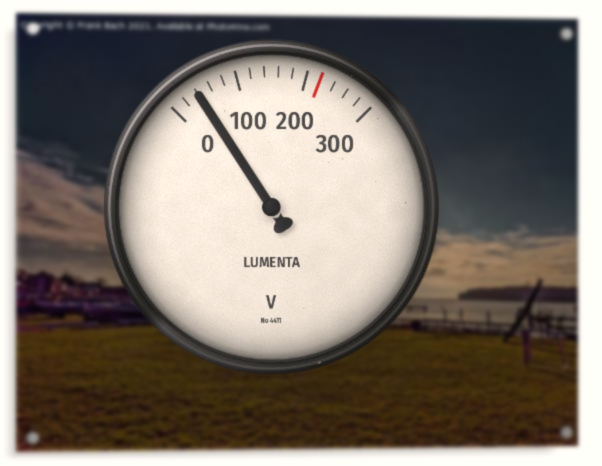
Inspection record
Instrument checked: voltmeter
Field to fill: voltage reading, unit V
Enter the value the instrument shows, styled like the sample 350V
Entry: 40V
